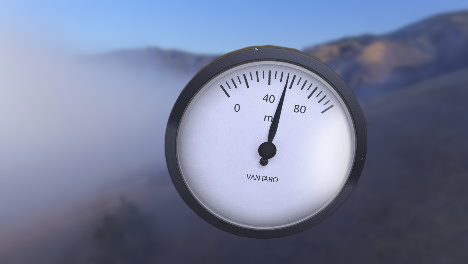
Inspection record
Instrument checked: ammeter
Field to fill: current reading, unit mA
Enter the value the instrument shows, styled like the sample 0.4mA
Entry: 55mA
